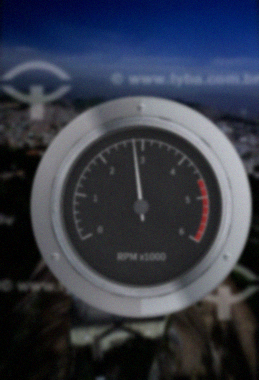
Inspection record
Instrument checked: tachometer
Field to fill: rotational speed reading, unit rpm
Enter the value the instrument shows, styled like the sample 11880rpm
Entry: 2800rpm
